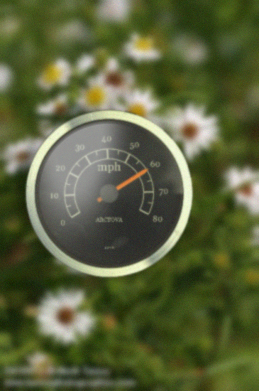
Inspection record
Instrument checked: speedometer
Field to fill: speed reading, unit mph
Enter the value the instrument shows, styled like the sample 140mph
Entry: 60mph
